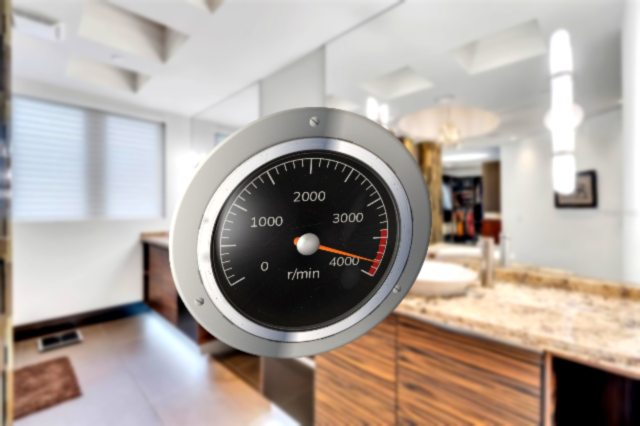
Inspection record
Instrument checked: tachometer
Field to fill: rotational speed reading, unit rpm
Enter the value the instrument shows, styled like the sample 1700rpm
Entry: 3800rpm
